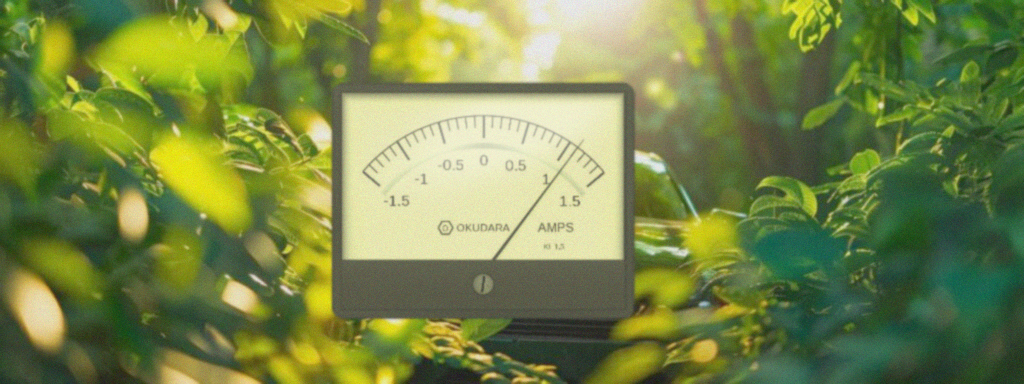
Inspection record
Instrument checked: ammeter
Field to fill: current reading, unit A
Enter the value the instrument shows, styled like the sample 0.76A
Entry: 1.1A
